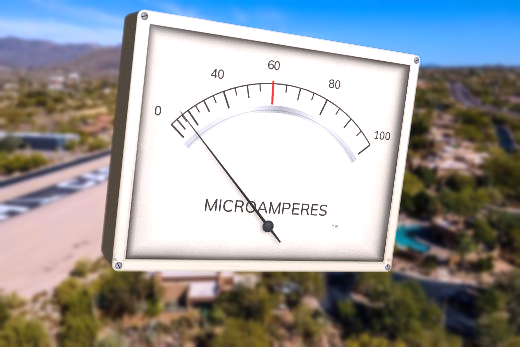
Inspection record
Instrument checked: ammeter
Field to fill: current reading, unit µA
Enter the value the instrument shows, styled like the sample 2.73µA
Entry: 15µA
